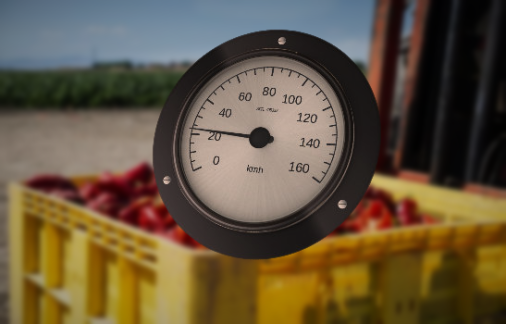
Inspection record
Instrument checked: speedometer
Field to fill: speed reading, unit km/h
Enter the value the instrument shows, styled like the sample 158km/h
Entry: 22.5km/h
